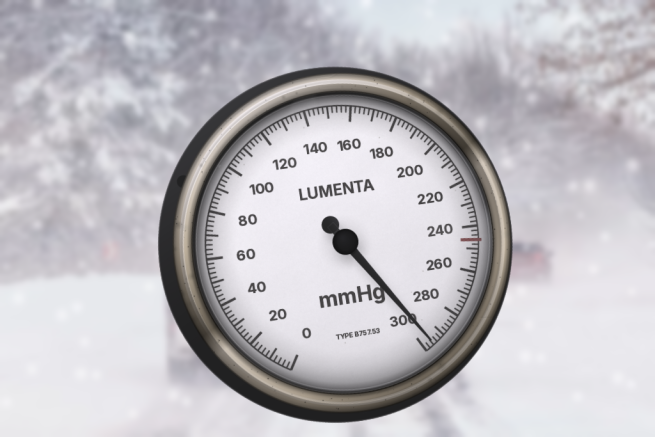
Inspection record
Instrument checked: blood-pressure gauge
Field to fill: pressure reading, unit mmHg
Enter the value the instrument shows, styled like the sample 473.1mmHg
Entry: 296mmHg
